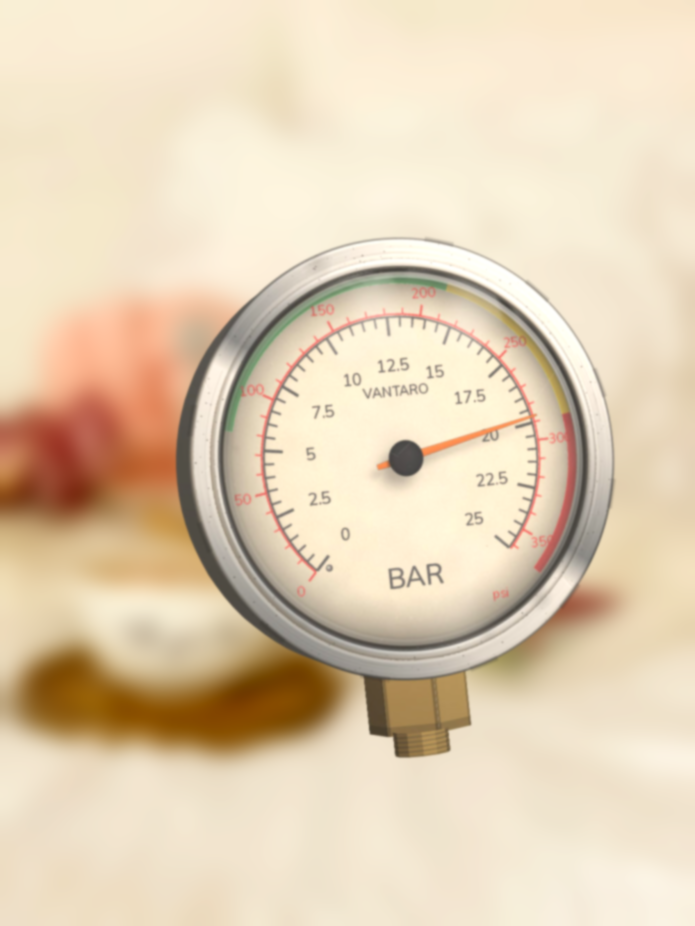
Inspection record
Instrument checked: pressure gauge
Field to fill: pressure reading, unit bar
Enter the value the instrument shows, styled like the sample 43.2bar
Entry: 19.75bar
